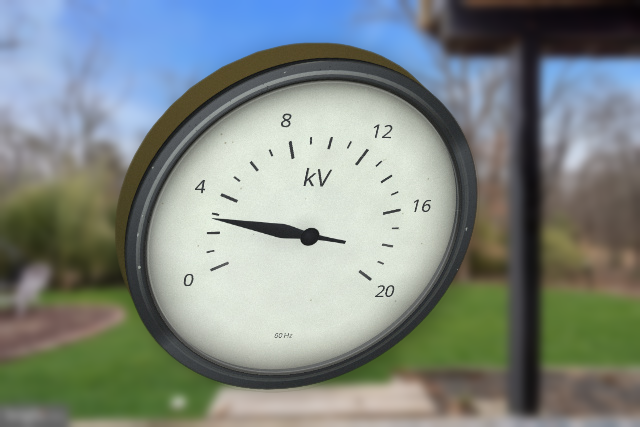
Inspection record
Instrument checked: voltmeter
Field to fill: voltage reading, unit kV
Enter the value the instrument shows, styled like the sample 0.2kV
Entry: 3kV
